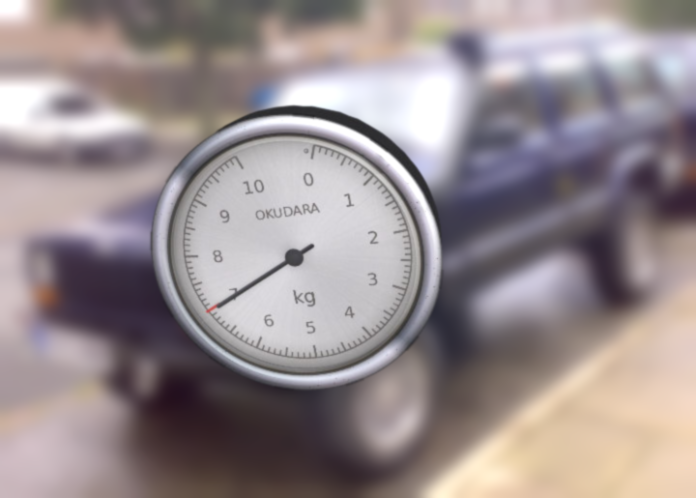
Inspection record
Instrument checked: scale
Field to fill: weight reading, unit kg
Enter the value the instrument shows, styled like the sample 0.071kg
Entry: 7kg
